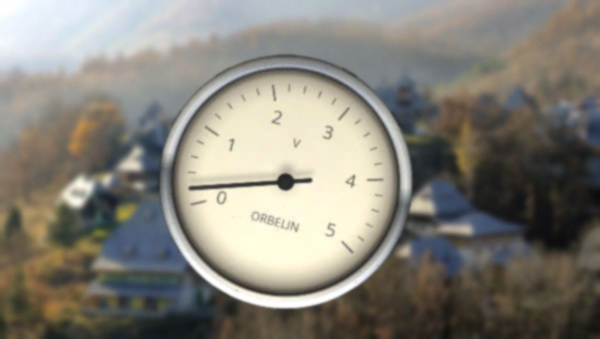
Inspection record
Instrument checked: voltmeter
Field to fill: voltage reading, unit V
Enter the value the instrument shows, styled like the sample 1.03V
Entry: 0.2V
